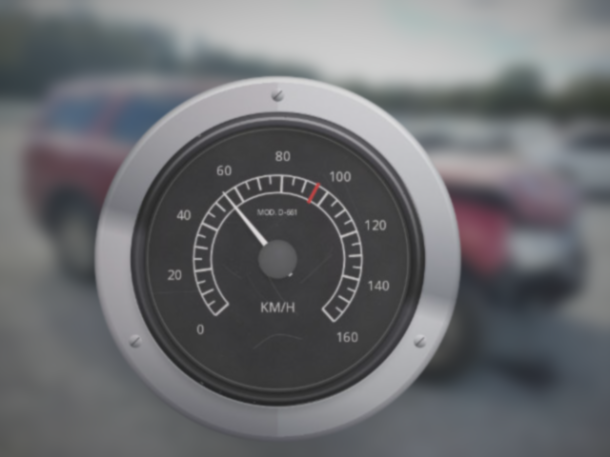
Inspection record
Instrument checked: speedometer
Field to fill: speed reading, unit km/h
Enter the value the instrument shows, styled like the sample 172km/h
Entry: 55km/h
